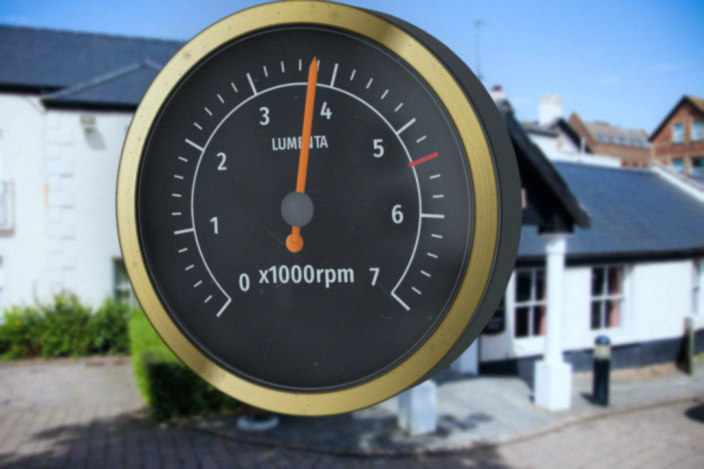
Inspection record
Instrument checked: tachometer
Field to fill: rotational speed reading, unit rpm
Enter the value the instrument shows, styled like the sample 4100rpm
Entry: 3800rpm
